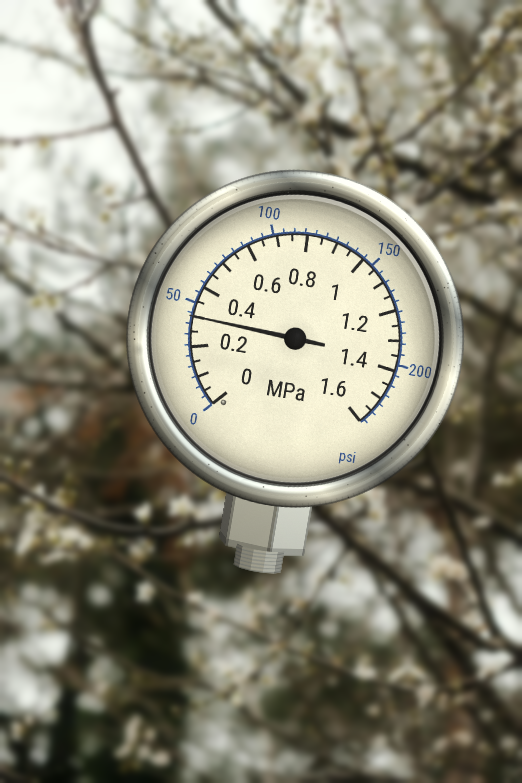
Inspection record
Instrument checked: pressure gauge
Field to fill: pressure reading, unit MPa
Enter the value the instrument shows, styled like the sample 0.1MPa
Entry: 0.3MPa
